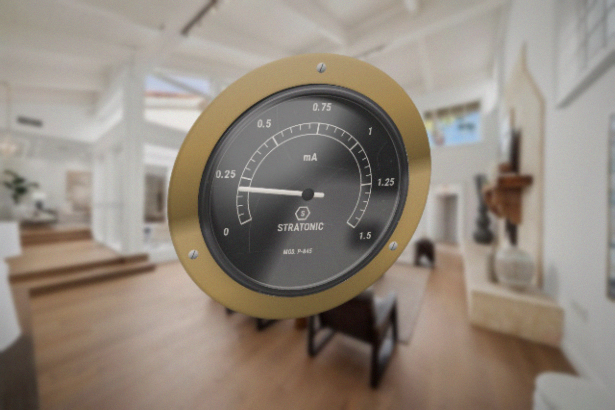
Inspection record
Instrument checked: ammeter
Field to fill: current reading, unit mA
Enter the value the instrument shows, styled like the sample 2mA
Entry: 0.2mA
